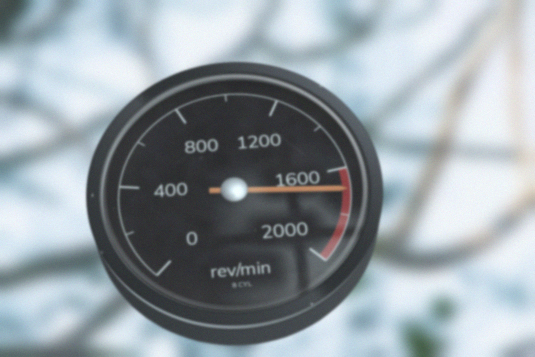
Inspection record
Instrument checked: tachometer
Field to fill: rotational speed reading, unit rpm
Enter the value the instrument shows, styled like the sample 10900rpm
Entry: 1700rpm
